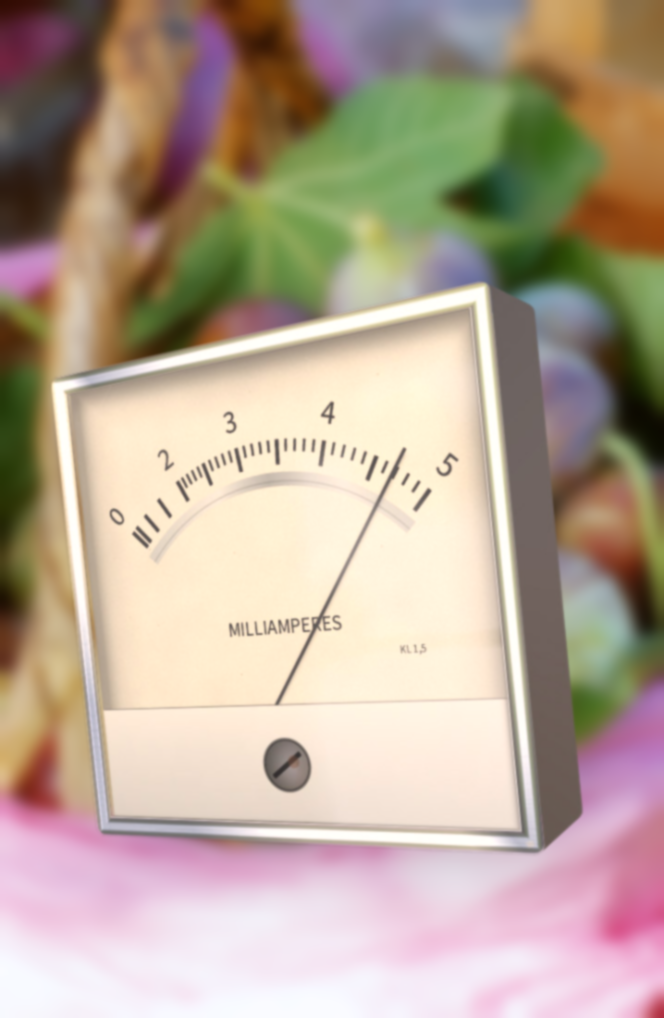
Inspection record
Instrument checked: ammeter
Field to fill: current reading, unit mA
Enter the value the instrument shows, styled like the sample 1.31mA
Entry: 4.7mA
